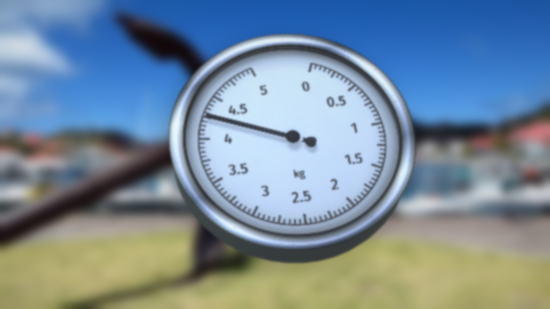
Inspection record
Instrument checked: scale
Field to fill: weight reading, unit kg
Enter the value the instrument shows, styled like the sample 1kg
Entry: 4.25kg
